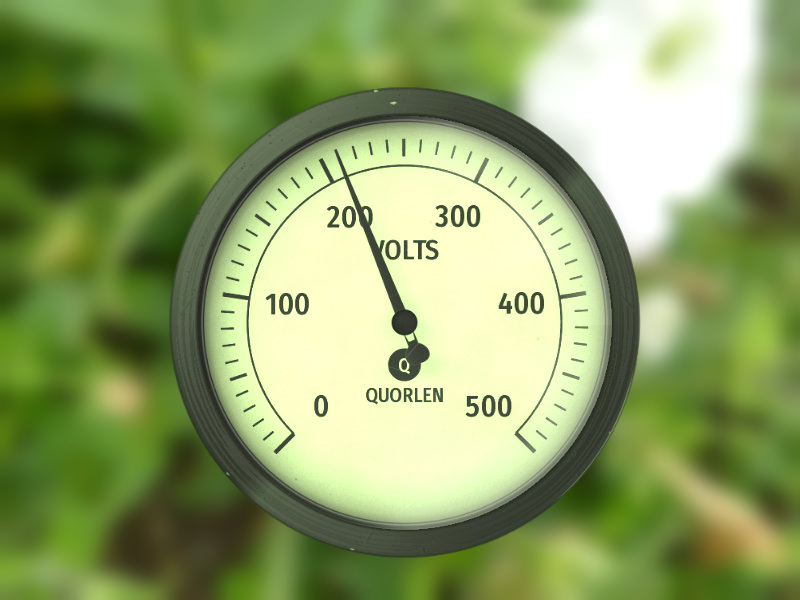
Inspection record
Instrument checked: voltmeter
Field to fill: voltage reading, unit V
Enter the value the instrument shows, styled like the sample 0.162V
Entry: 210V
